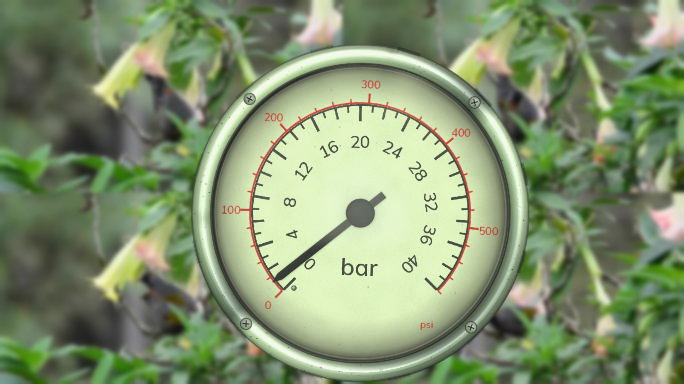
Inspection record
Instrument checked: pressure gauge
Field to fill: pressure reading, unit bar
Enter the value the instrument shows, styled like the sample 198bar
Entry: 1bar
